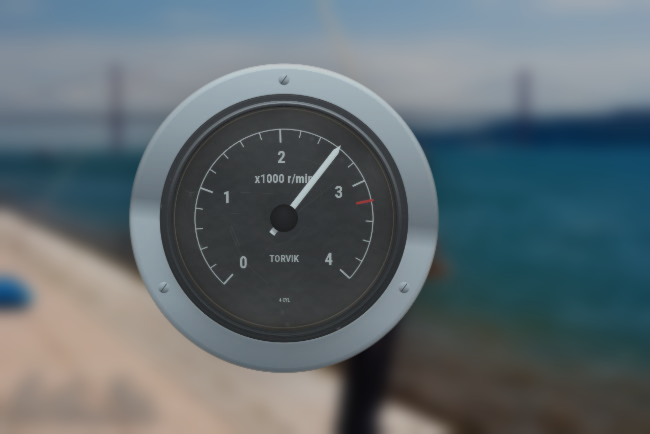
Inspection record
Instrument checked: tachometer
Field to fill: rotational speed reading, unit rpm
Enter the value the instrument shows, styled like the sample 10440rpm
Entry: 2600rpm
